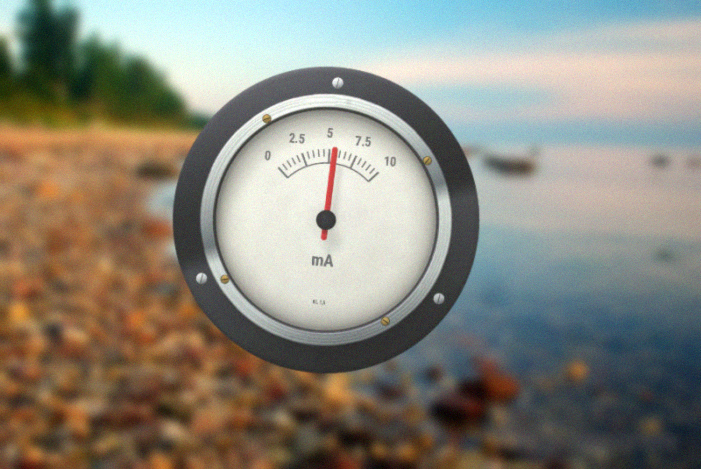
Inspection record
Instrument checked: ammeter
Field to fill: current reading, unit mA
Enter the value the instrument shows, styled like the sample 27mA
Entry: 5.5mA
